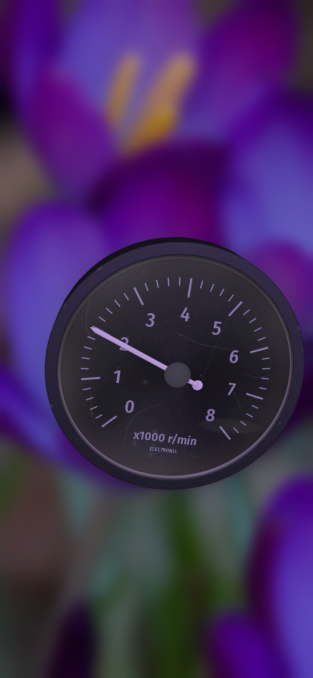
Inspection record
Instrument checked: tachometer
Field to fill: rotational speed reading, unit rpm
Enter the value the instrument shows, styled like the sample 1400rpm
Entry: 2000rpm
